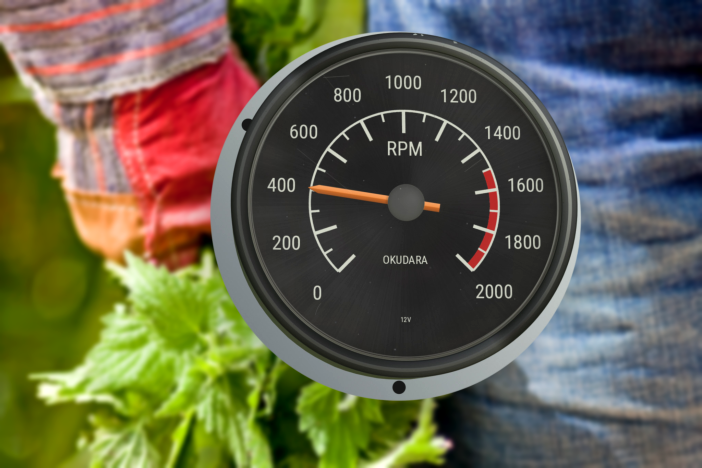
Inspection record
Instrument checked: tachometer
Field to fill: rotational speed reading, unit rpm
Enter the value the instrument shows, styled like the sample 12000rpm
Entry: 400rpm
